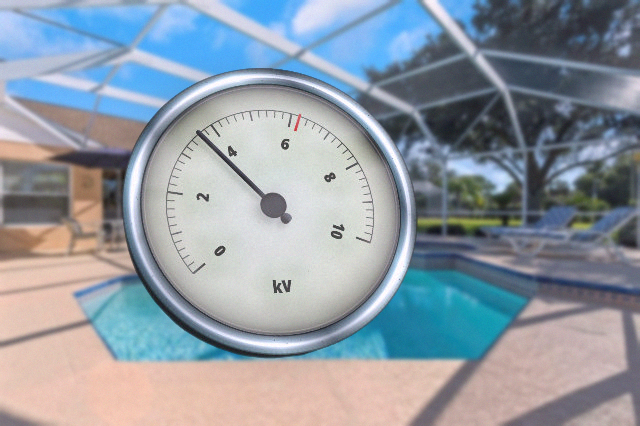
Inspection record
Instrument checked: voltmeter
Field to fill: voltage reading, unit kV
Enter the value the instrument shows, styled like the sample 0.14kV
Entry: 3.6kV
